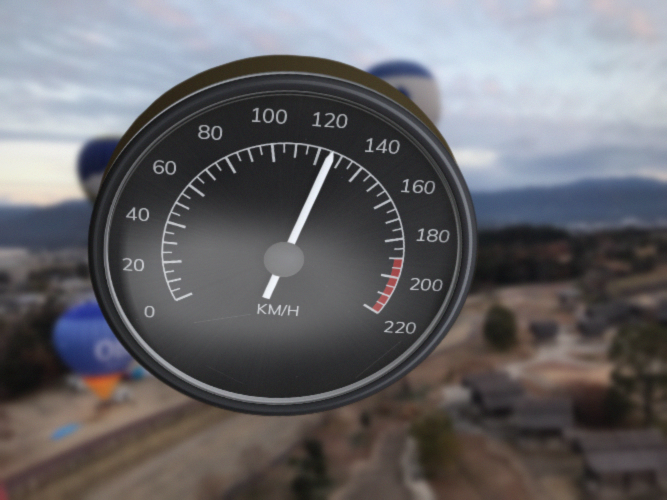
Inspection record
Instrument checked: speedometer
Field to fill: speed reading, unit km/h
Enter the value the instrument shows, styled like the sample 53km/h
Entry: 125km/h
